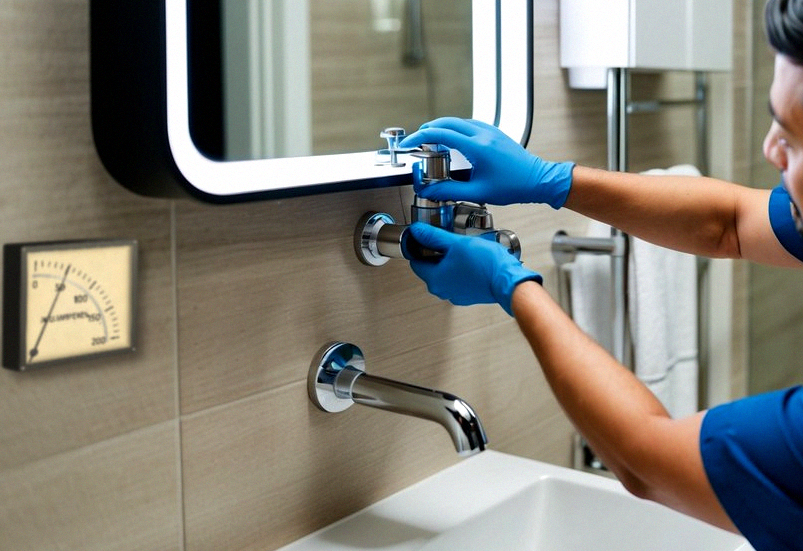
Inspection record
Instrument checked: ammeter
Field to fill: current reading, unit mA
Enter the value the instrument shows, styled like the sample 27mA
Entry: 50mA
